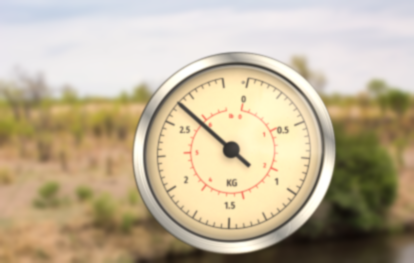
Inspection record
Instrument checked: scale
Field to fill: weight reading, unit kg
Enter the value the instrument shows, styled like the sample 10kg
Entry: 2.65kg
